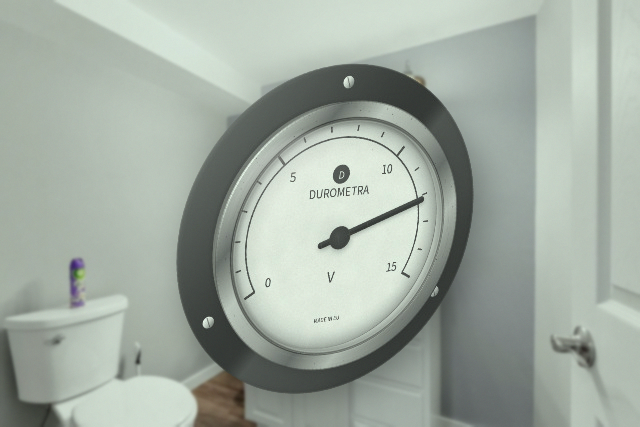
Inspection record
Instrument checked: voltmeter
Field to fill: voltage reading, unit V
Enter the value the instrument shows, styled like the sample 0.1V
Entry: 12V
